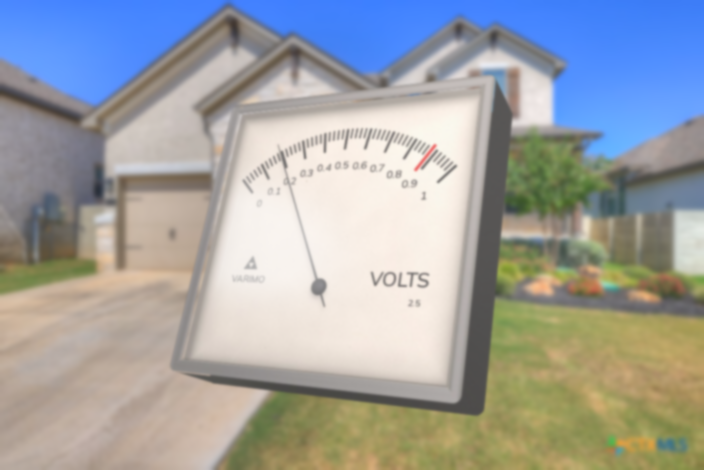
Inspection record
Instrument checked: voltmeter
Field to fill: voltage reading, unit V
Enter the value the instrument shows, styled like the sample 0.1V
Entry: 0.2V
